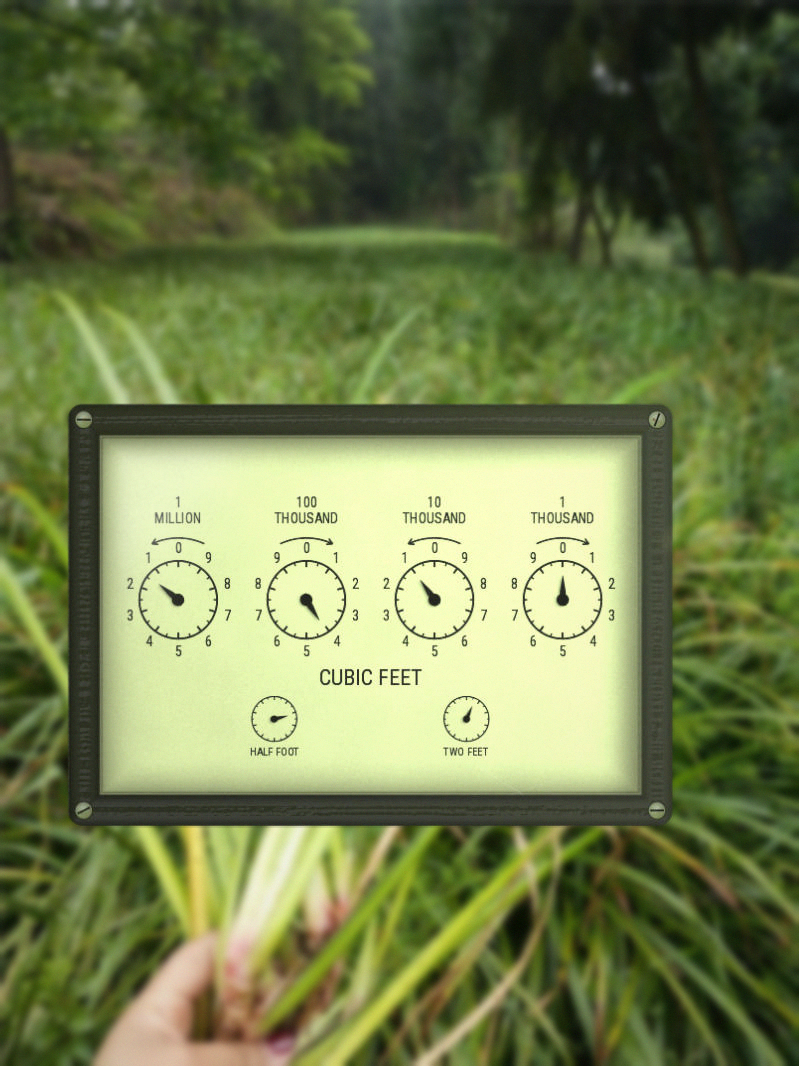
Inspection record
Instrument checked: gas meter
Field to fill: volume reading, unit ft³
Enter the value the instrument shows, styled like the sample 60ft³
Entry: 141000ft³
